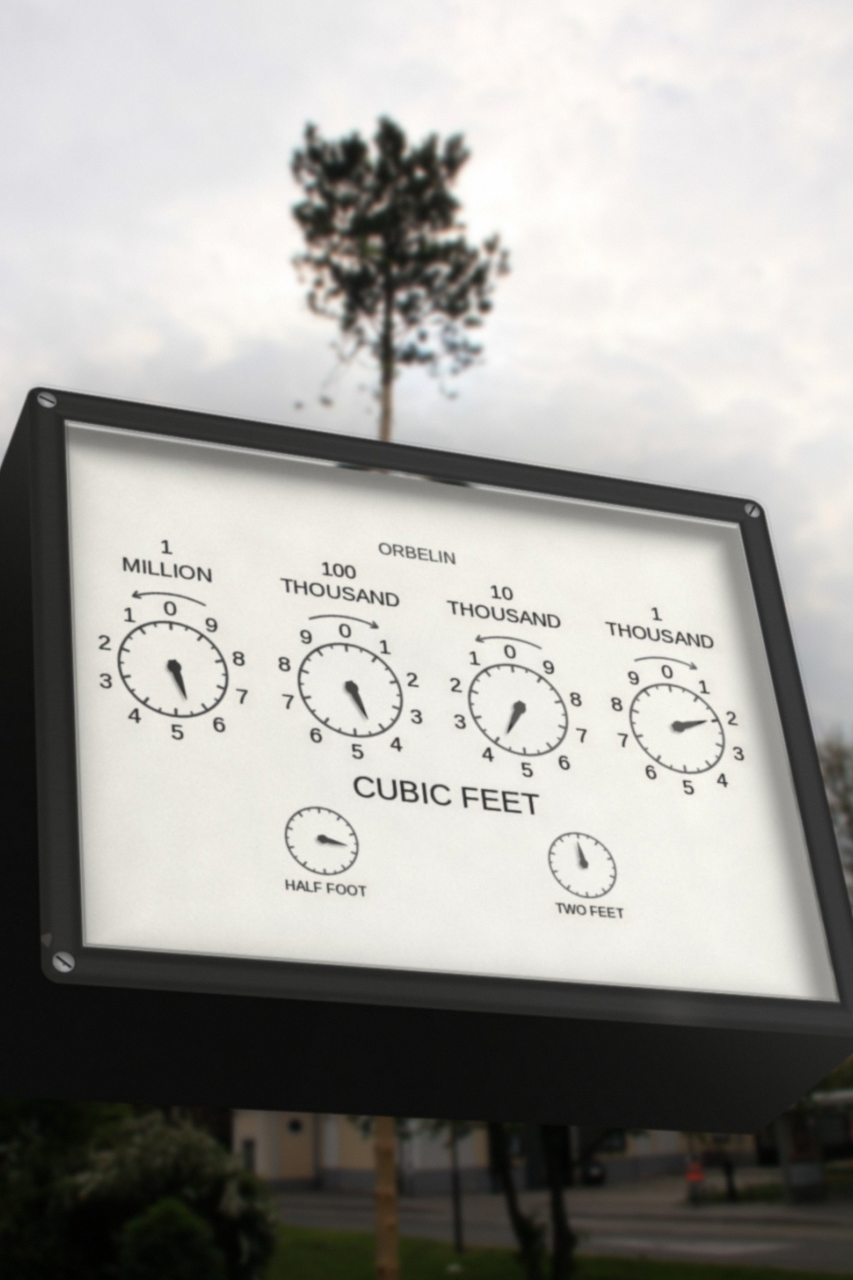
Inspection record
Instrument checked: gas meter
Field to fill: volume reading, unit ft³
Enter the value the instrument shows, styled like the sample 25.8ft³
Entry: 544200ft³
